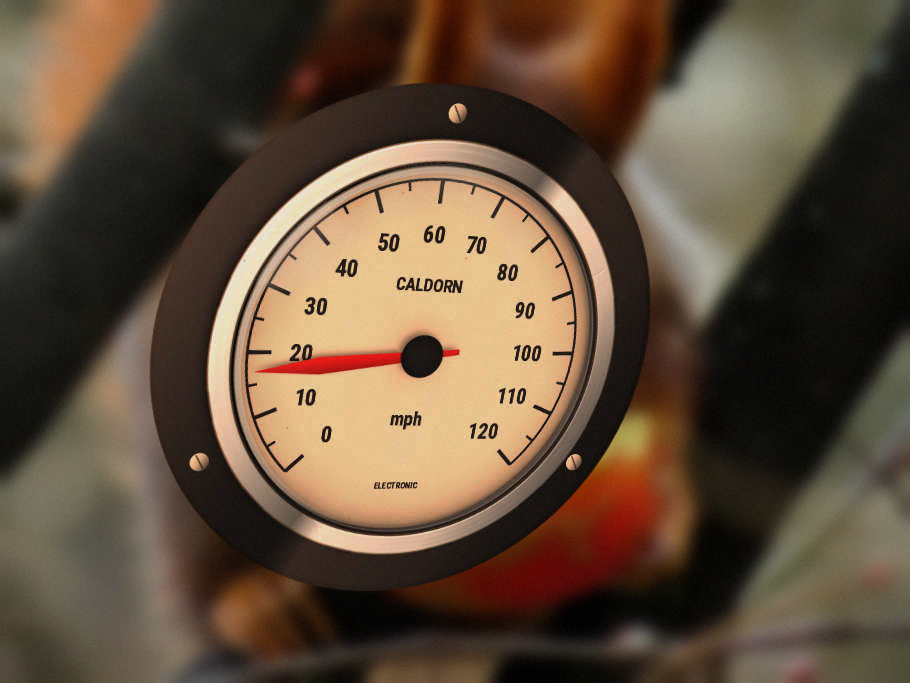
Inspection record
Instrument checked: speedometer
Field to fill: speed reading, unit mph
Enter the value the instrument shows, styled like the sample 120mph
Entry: 17.5mph
